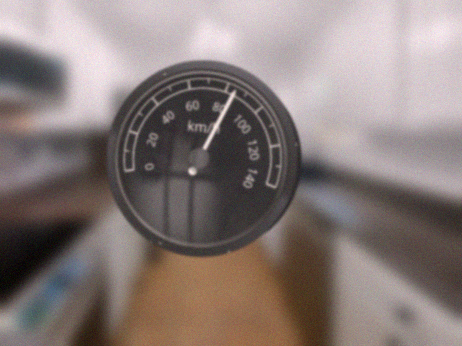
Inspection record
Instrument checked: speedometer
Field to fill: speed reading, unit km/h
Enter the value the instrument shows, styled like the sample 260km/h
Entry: 85km/h
